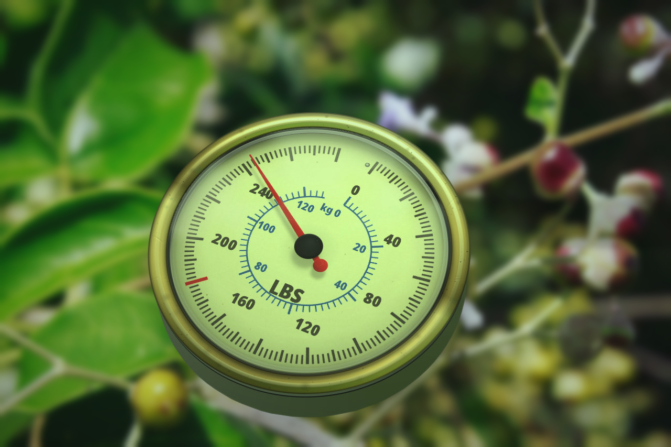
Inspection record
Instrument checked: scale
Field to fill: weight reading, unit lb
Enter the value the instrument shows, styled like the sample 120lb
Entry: 244lb
